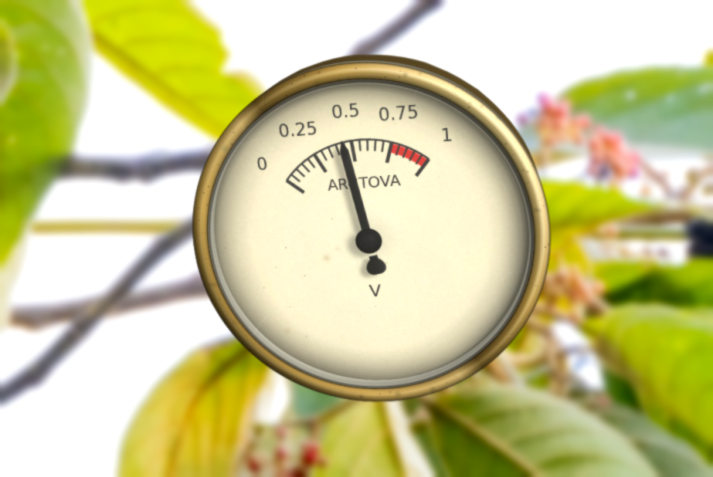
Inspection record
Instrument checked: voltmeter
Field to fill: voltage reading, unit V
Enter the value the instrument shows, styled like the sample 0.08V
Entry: 0.45V
